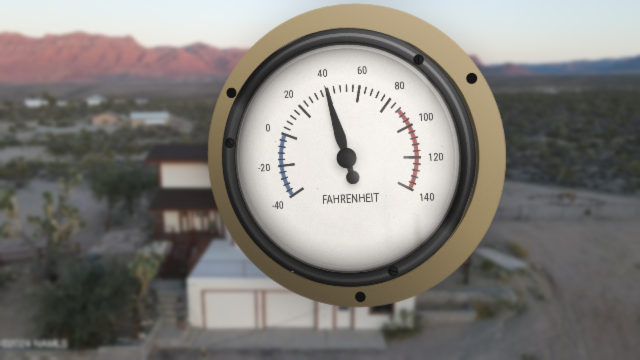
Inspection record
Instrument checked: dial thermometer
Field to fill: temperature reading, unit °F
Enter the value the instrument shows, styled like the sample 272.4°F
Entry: 40°F
